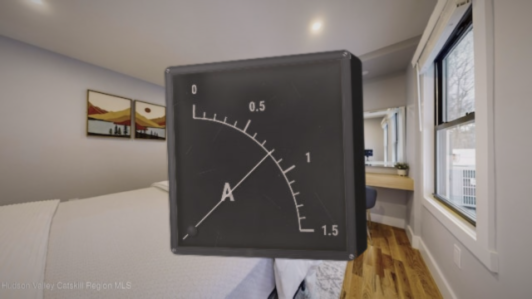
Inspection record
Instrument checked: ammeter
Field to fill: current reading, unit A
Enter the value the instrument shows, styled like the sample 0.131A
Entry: 0.8A
